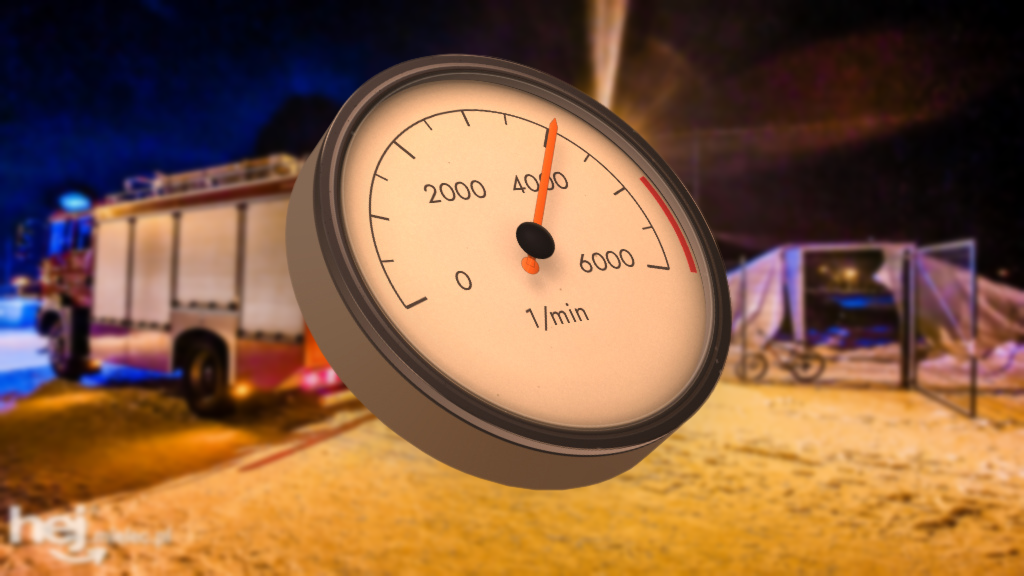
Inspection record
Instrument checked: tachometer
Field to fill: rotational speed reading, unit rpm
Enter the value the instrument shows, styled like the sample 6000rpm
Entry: 4000rpm
